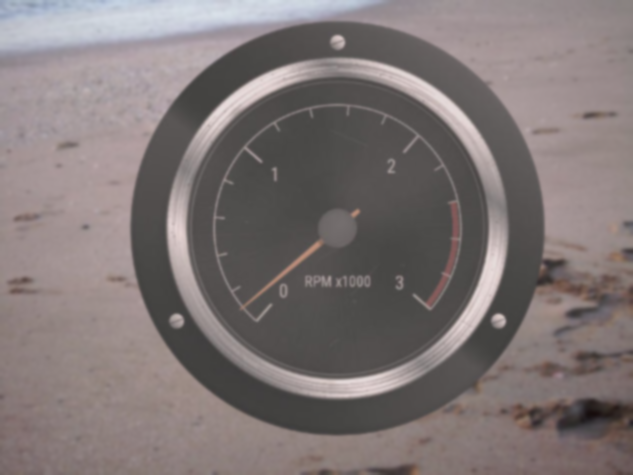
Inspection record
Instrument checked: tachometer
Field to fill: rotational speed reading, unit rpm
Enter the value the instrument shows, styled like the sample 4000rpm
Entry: 100rpm
